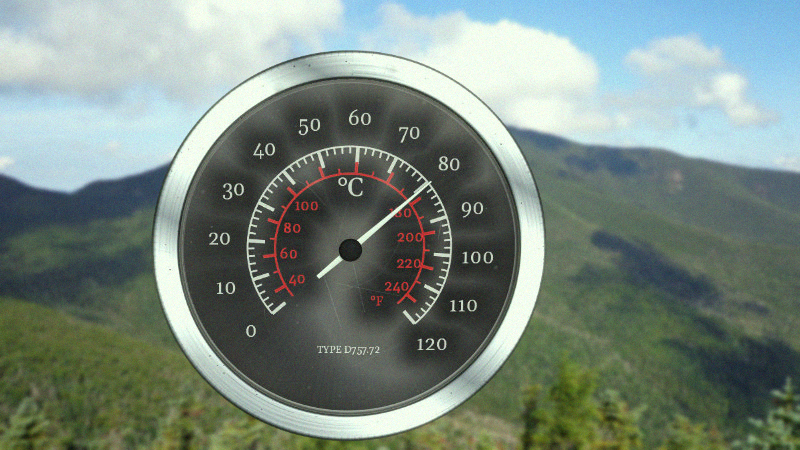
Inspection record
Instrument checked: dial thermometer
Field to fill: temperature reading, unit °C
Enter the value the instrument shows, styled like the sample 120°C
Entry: 80°C
